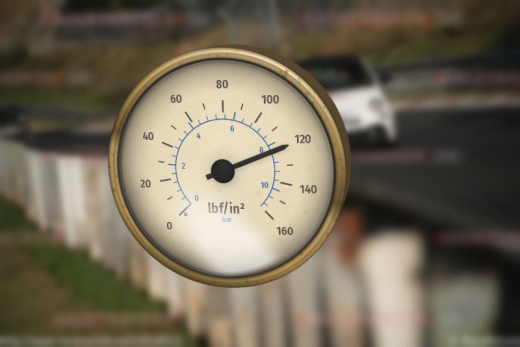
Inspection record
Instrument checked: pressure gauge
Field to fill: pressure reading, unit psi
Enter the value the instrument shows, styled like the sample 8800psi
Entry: 120psi
